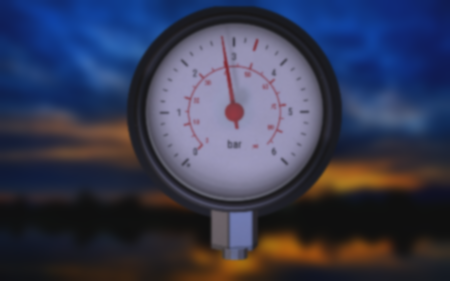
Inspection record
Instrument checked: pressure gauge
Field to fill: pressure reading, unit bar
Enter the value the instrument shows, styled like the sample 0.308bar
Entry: 2.8bar
